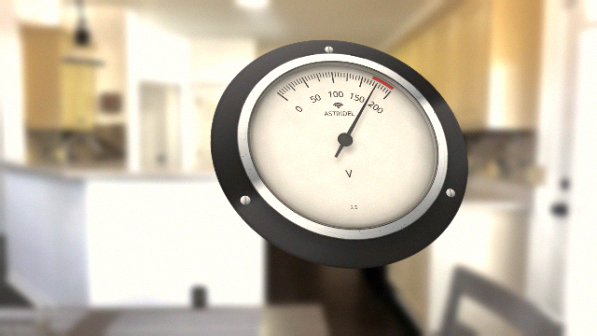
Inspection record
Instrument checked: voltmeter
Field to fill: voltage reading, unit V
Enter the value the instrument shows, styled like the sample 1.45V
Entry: 175V
